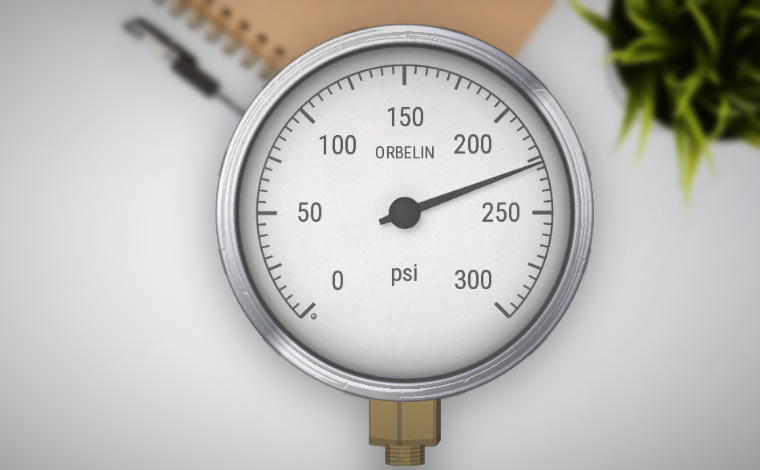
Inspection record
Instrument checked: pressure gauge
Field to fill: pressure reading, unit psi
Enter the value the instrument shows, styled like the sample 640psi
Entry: 227.5psi
